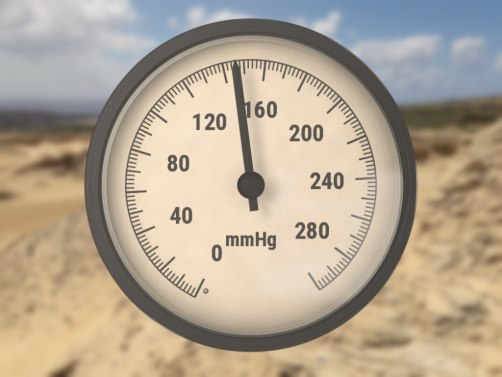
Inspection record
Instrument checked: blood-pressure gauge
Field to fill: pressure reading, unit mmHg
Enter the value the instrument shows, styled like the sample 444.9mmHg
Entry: 146mmHg
